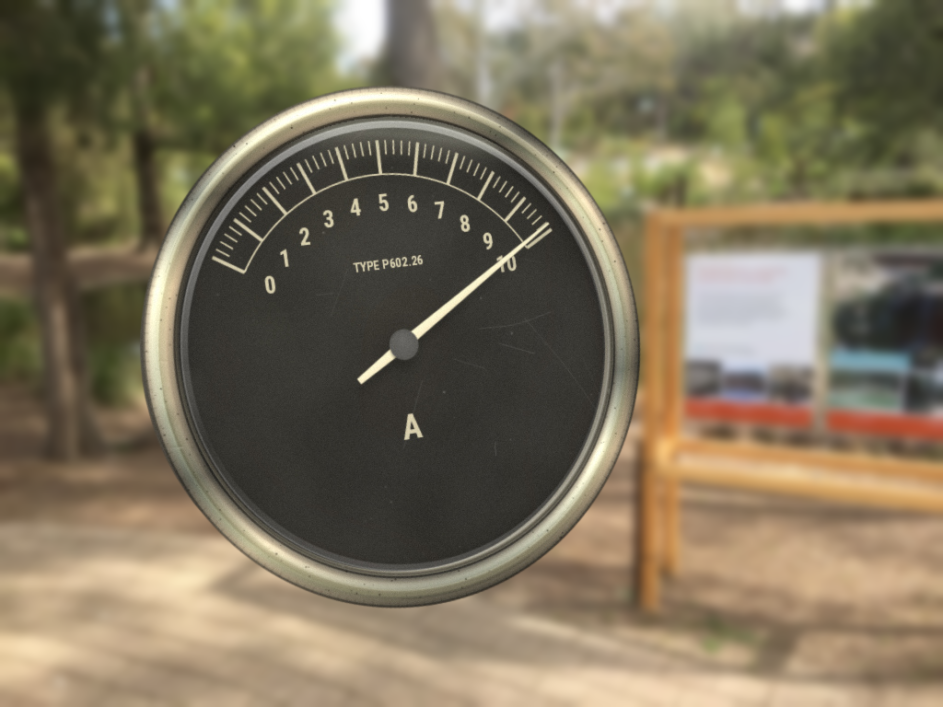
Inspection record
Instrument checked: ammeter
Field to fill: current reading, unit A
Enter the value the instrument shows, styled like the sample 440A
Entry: 9.8A
